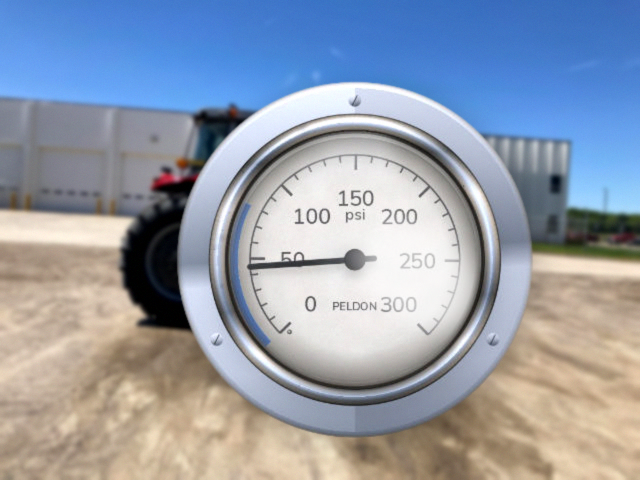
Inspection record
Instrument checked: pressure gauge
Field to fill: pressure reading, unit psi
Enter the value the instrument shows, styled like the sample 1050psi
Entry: 45psi
